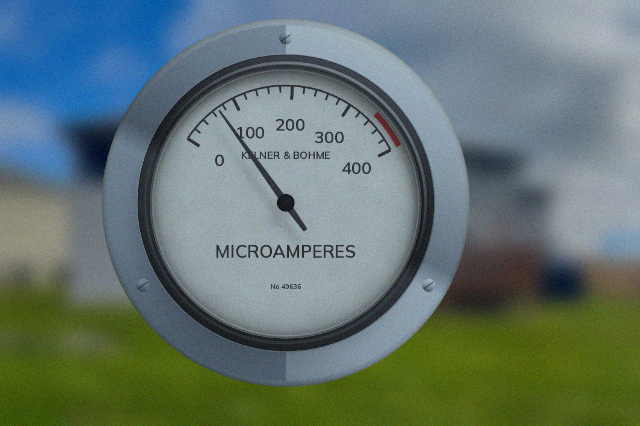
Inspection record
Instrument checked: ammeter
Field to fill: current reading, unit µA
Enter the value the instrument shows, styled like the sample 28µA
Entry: 70µA
